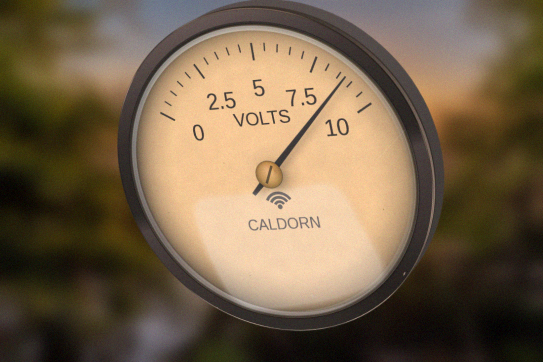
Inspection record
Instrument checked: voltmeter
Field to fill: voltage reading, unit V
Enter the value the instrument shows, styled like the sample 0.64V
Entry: 8.75V
